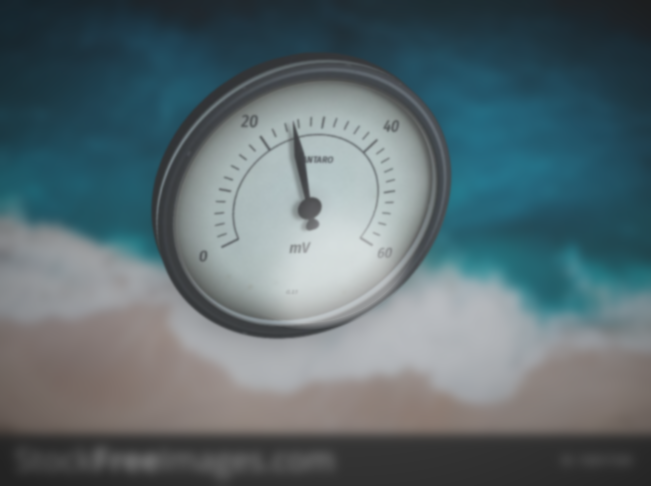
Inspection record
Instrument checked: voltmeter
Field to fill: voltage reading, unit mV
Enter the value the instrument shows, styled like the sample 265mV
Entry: 25mV
